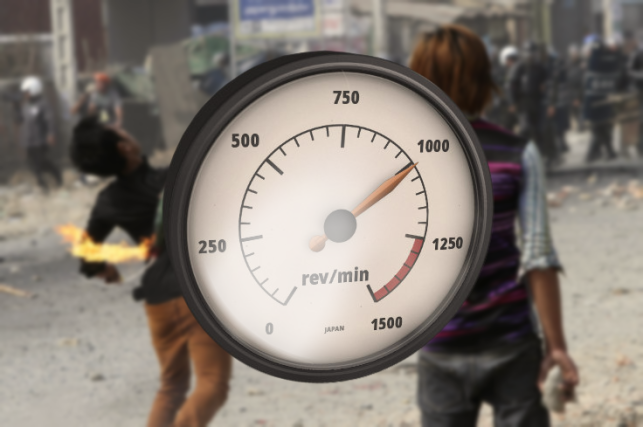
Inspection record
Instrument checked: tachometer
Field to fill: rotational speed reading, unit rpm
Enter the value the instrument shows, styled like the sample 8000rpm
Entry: 1000rpm
